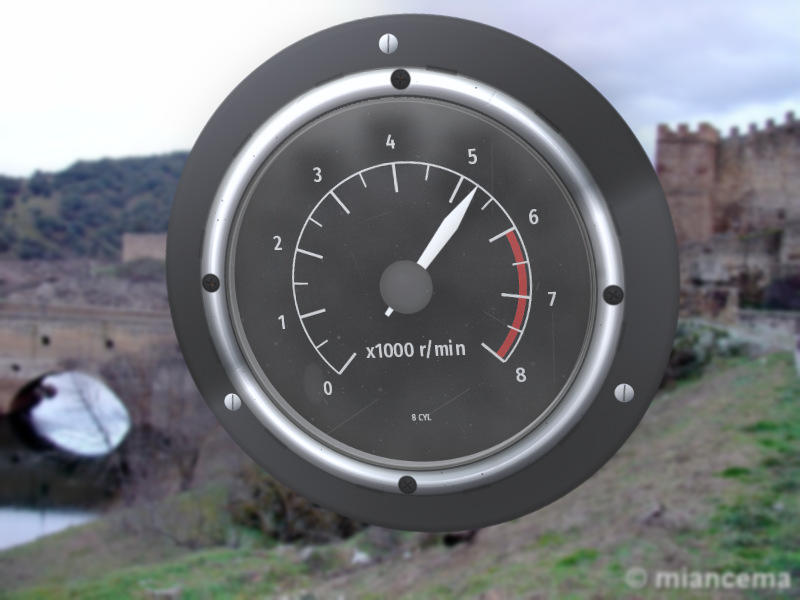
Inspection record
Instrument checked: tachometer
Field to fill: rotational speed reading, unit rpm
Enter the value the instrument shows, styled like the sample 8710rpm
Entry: 5250rpm
